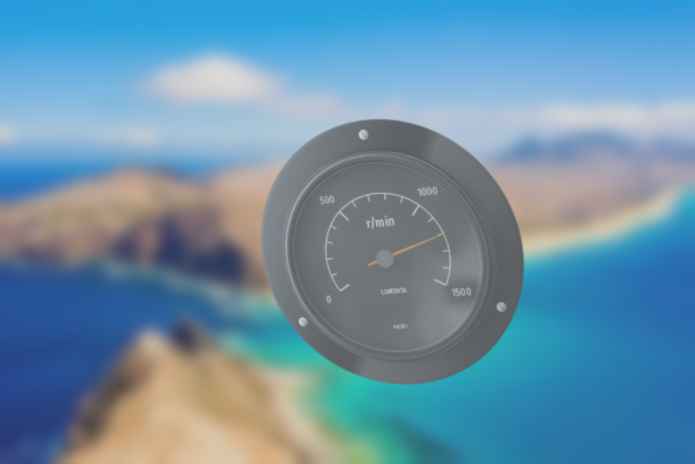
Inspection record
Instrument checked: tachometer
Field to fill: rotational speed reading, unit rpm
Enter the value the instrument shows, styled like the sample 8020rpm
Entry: 1200rpm
